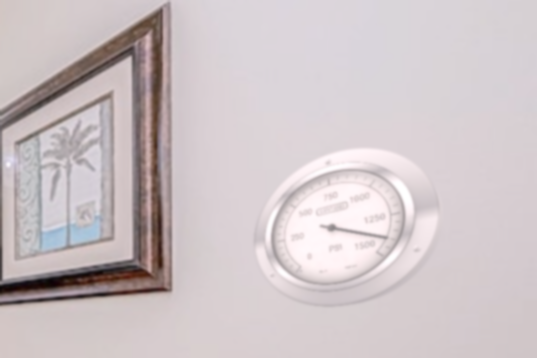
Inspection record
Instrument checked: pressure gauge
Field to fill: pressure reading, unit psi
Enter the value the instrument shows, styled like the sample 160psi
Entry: 1400psi
